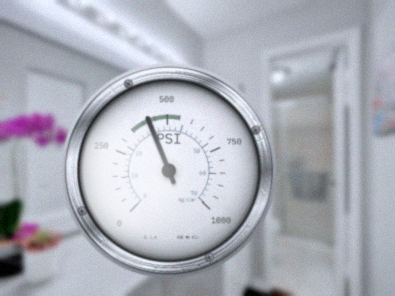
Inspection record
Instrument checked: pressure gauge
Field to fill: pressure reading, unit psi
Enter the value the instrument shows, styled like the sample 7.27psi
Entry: 425psi
